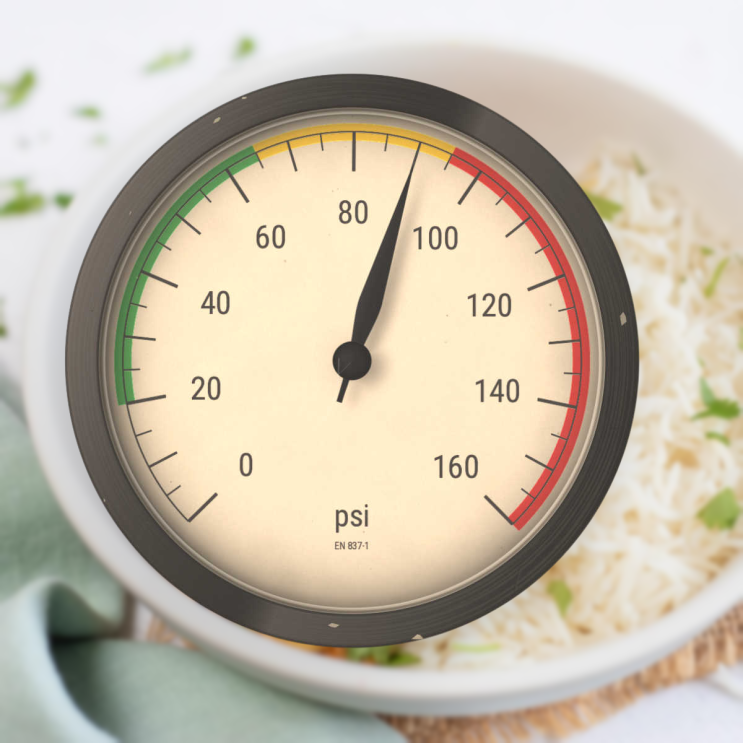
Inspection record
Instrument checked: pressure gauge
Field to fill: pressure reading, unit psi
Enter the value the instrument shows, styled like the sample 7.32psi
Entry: 90psi
